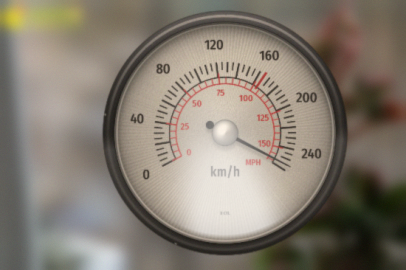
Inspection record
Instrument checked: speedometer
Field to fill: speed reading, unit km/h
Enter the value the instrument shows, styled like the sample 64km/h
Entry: 255km/h
